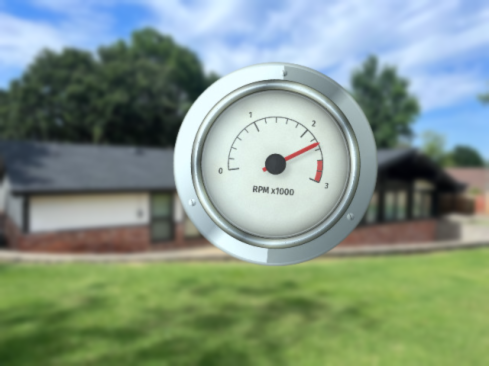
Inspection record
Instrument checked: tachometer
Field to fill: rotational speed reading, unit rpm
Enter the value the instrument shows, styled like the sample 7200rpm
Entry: 2300rpm
